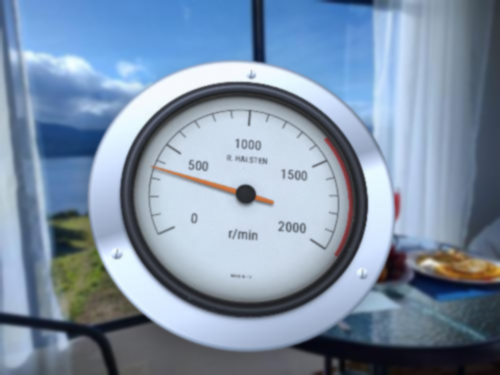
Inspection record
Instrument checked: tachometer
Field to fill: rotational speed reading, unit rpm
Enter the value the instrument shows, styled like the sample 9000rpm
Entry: 350rpm
